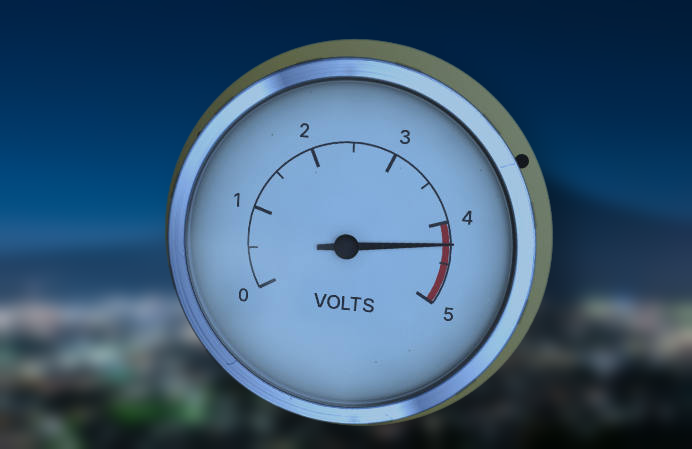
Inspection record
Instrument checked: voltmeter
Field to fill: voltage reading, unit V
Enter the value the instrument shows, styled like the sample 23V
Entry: 4.25V
